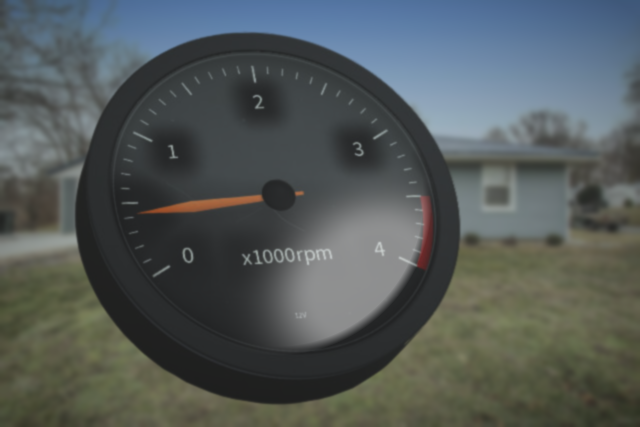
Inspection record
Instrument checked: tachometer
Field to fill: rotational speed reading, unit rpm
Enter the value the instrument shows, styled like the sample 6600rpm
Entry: 400rpm
